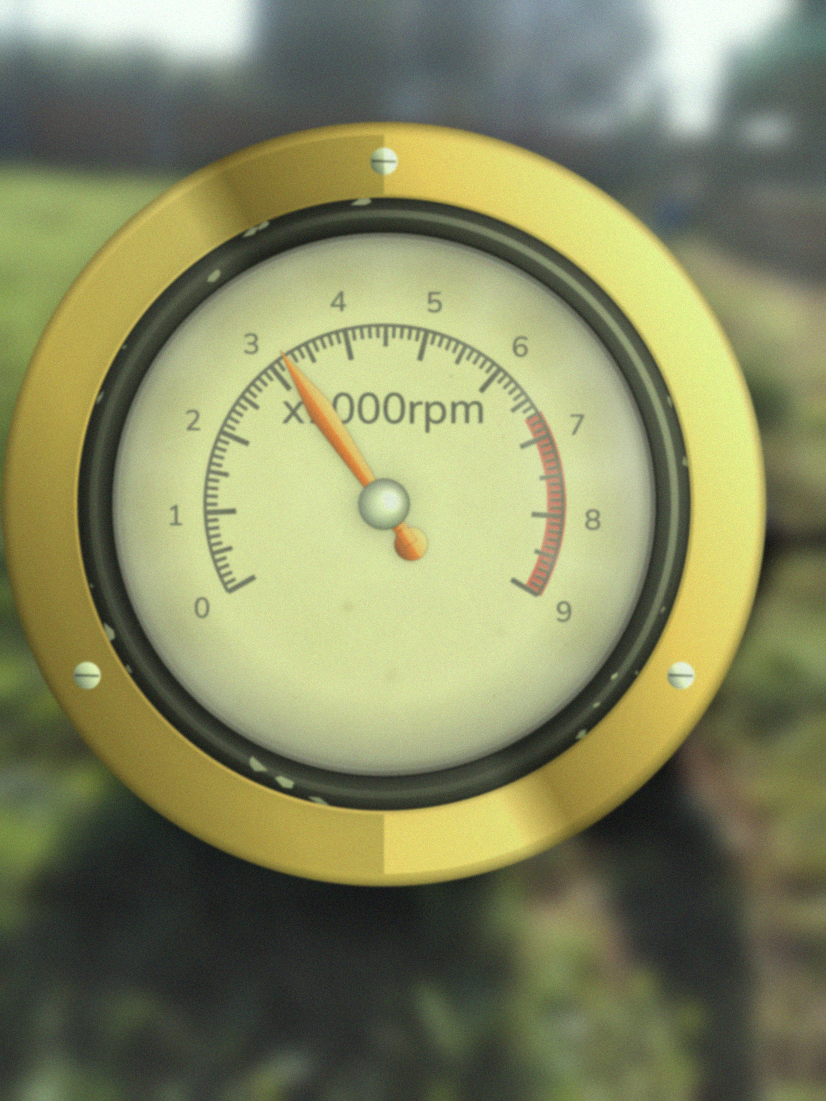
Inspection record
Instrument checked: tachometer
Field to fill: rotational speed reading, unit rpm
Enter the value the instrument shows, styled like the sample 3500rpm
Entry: 3200rpm
